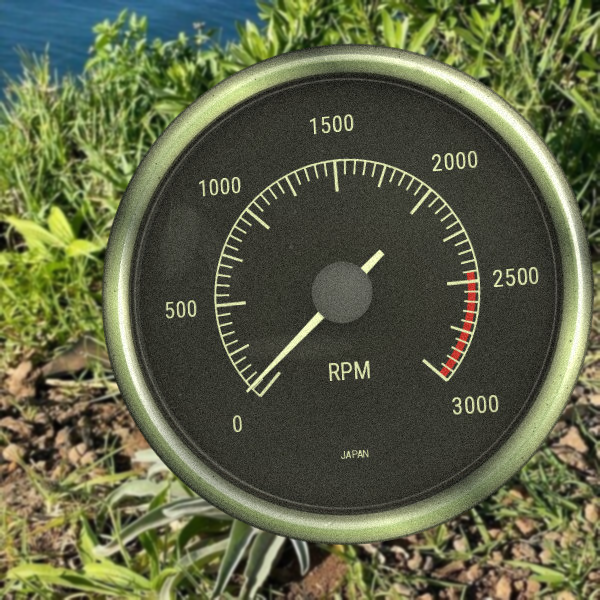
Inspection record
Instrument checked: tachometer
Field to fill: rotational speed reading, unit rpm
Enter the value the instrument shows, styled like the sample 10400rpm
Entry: 50rpm
